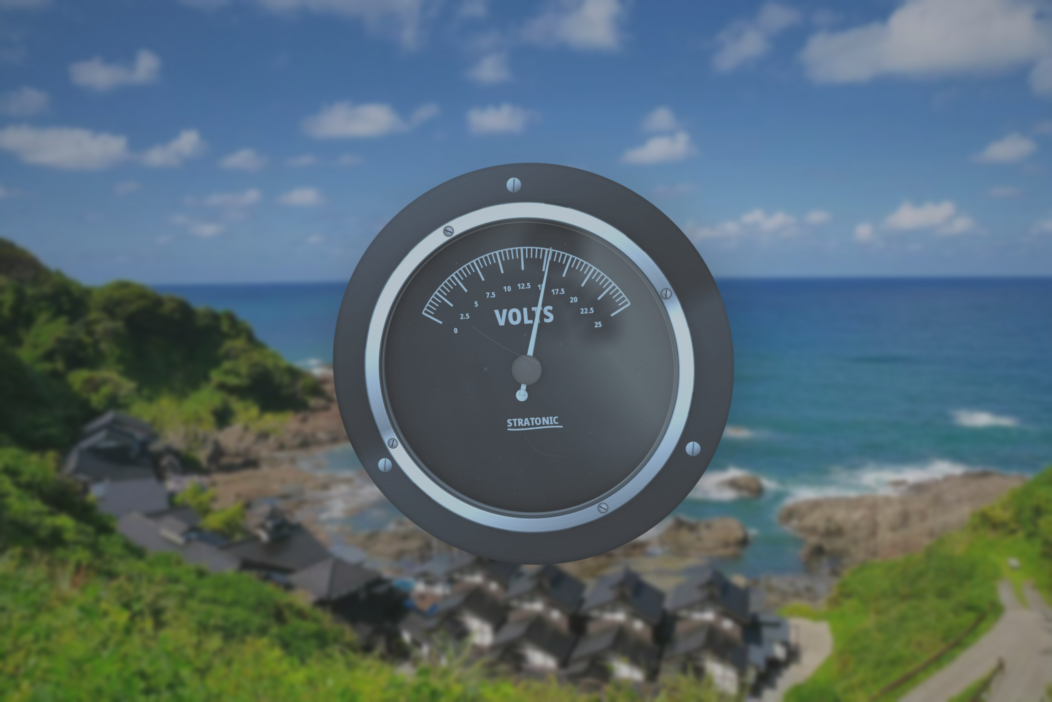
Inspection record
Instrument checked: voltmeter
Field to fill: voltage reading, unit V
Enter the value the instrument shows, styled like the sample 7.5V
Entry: 15.5V
